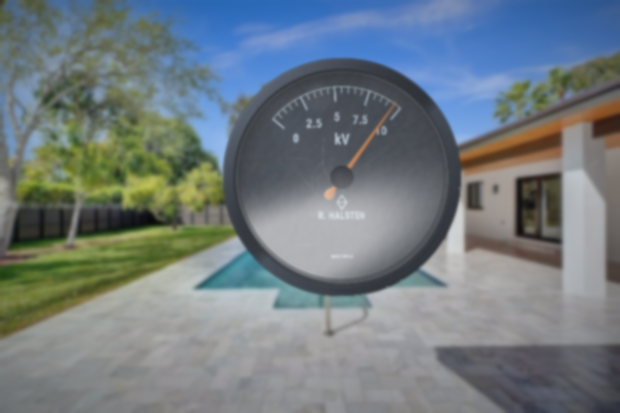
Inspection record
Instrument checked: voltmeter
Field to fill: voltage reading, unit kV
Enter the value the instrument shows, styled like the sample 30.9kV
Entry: 9.5kV
